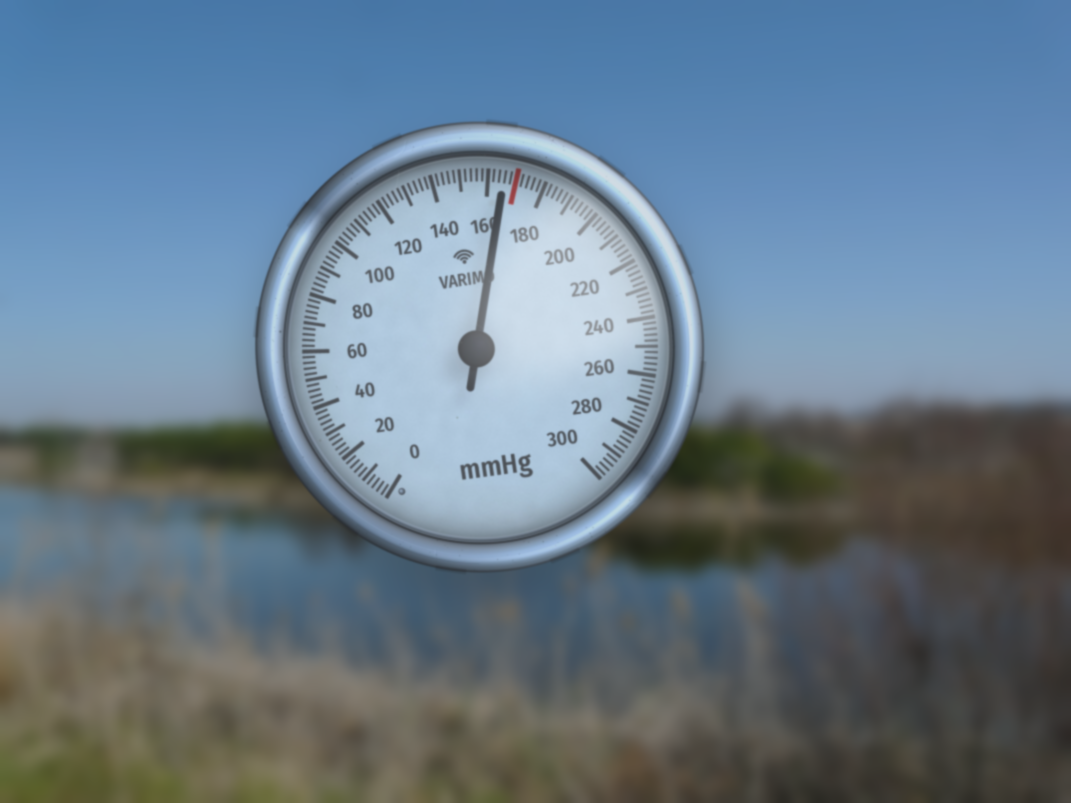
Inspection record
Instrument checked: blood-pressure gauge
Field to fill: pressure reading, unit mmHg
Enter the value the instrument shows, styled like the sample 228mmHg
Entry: 166mmHg
